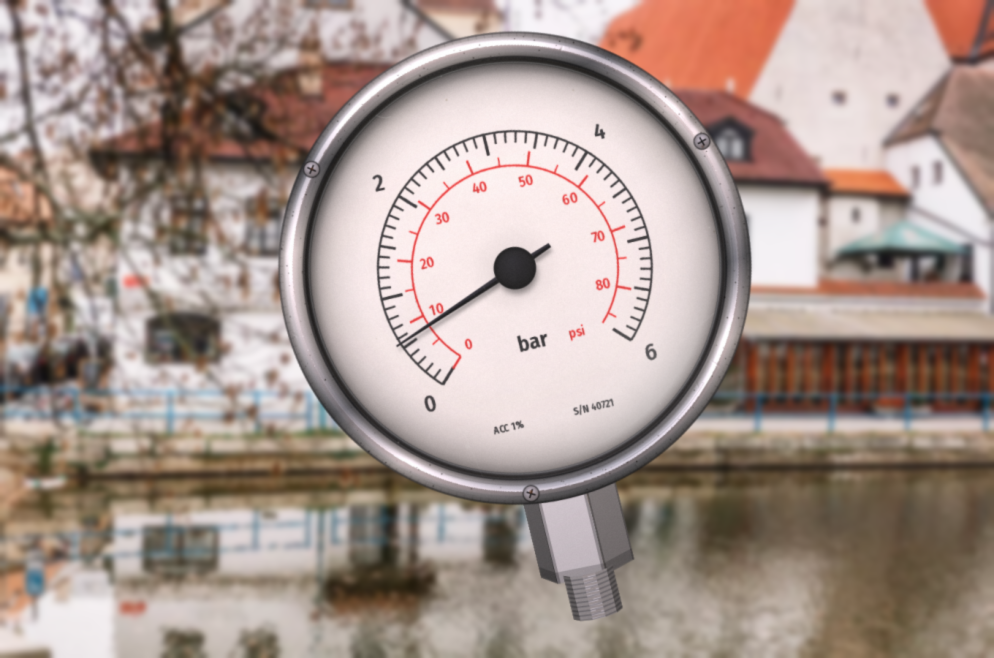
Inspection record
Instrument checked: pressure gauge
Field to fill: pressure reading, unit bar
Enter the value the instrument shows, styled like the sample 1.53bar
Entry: 0.55bar
